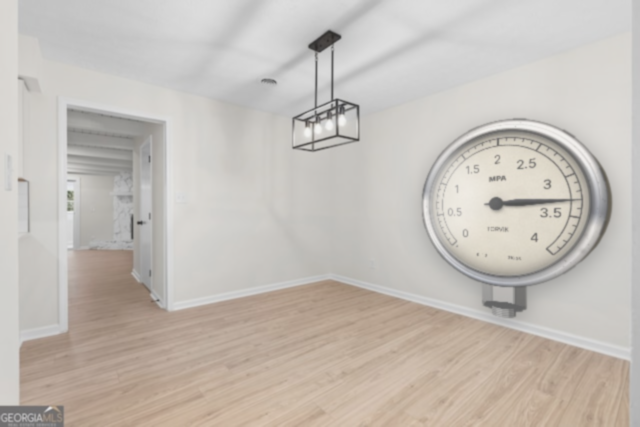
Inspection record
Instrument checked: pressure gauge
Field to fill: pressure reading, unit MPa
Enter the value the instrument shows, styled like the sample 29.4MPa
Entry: 3.3MPa
